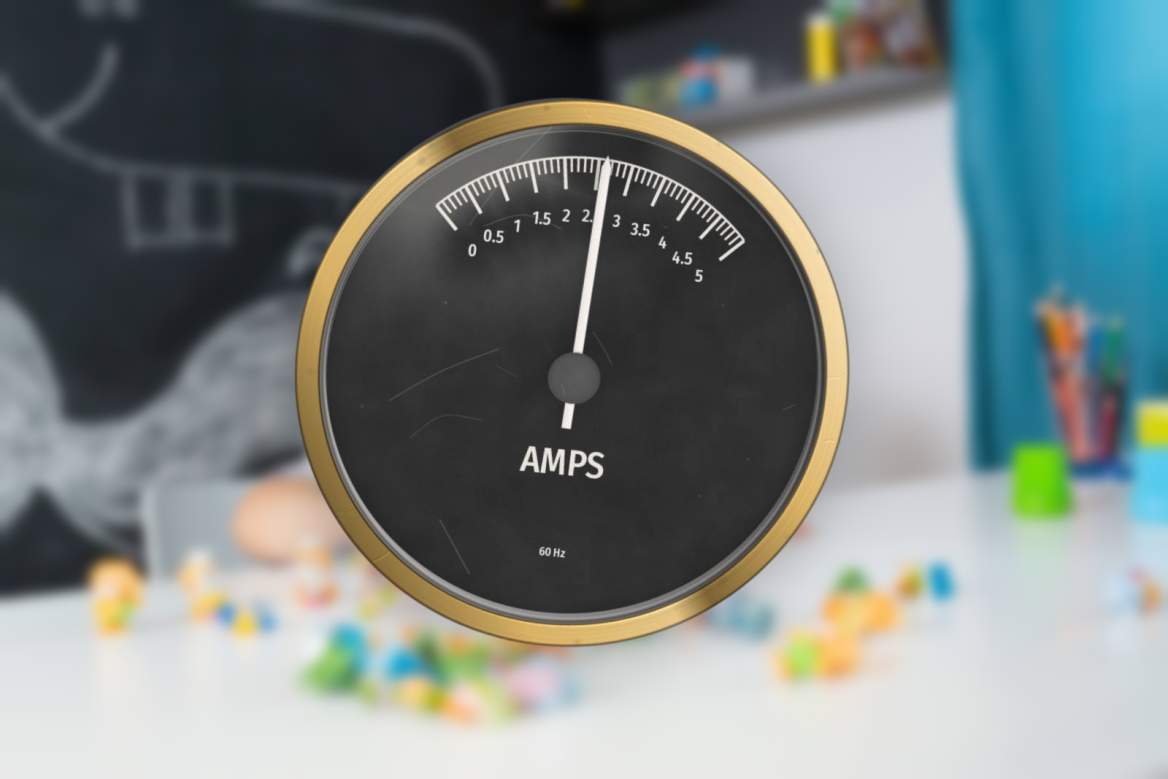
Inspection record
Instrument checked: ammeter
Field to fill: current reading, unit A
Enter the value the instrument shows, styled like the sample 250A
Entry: 2.6A
